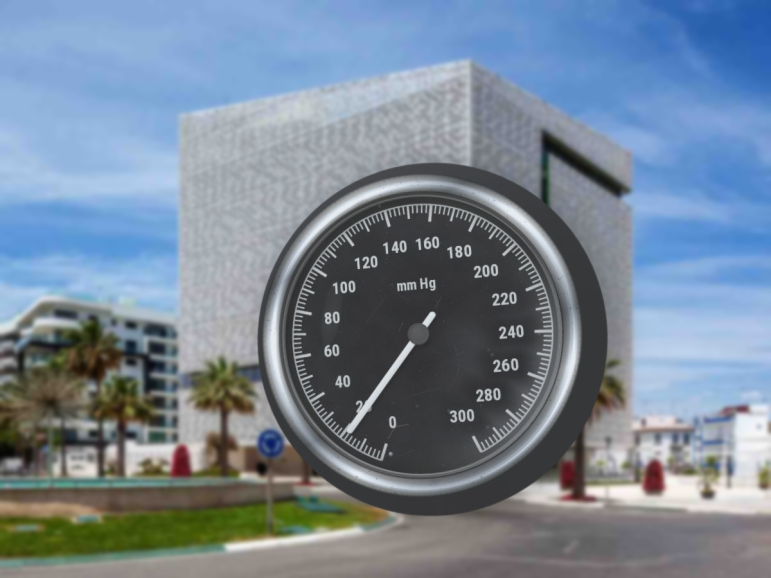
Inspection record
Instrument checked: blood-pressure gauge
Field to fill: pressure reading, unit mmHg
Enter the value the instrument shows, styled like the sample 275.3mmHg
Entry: 18mmHg
